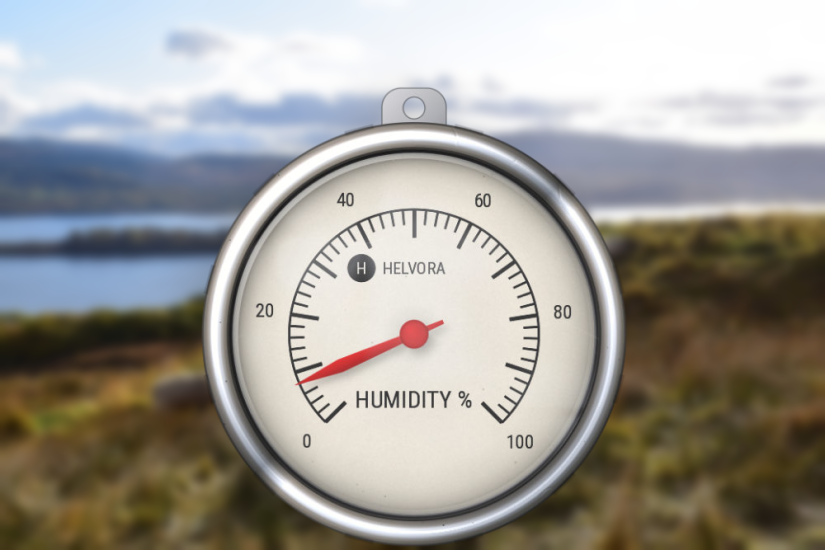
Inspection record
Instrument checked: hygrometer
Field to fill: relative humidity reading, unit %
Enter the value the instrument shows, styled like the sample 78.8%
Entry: 8%
